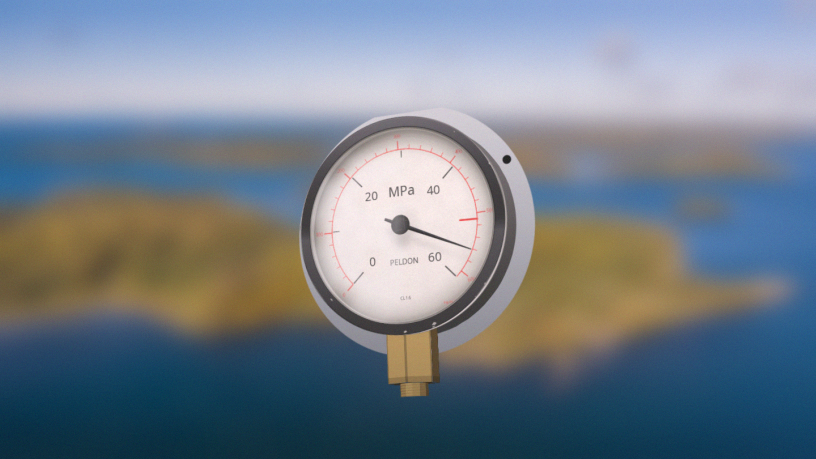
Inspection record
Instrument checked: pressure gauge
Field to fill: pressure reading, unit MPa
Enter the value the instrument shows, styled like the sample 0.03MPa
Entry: 55MPa
